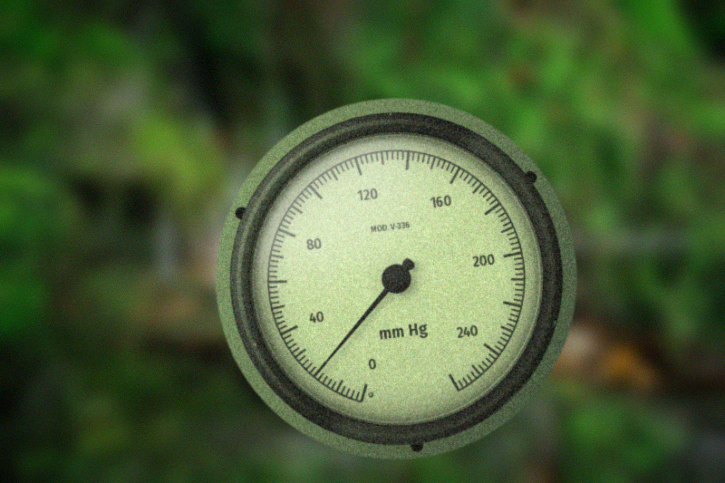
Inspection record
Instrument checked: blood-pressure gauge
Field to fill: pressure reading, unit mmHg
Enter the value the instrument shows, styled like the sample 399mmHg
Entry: 20mmHg
